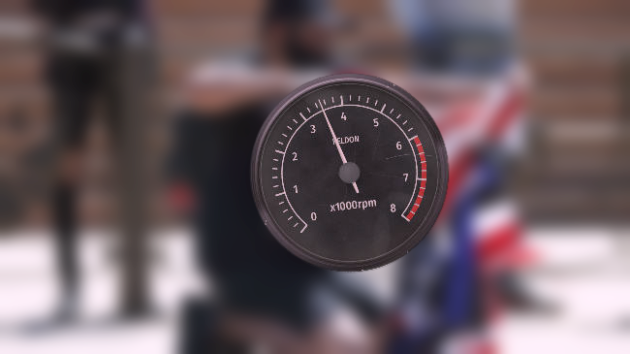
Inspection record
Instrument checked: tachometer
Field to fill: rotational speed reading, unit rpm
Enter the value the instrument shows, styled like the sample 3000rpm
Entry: 3500rpm
